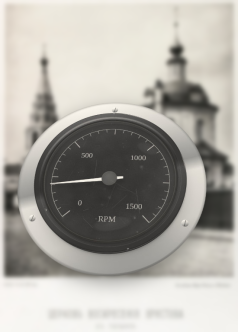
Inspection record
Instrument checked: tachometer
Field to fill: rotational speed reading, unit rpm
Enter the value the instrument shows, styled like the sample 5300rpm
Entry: 200rpm
